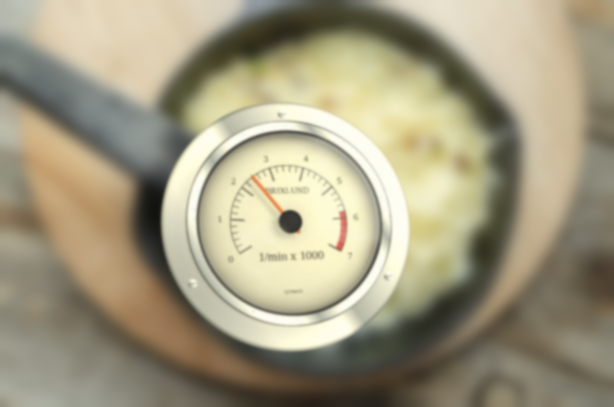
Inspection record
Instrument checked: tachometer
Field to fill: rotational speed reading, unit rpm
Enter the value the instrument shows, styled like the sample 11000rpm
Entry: 2400rpm
